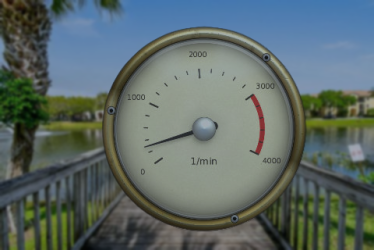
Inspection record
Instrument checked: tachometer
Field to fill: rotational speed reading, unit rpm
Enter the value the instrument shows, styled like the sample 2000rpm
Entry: 300rpm
